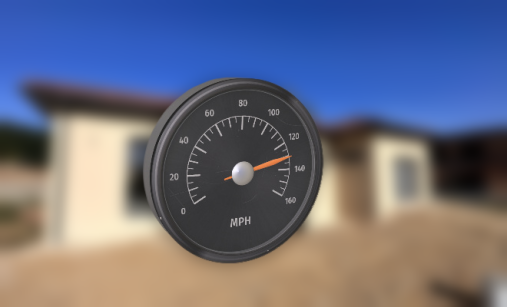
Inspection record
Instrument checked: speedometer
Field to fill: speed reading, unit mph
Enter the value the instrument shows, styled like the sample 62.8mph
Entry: 130mph
